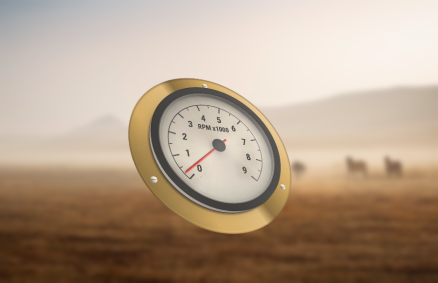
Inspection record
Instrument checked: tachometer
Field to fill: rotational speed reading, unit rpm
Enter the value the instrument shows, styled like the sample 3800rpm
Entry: 250rpm
